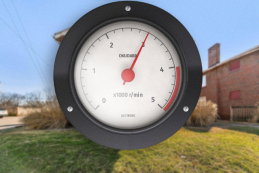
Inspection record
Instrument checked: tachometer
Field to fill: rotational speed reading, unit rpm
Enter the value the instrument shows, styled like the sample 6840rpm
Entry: 3000rpm
